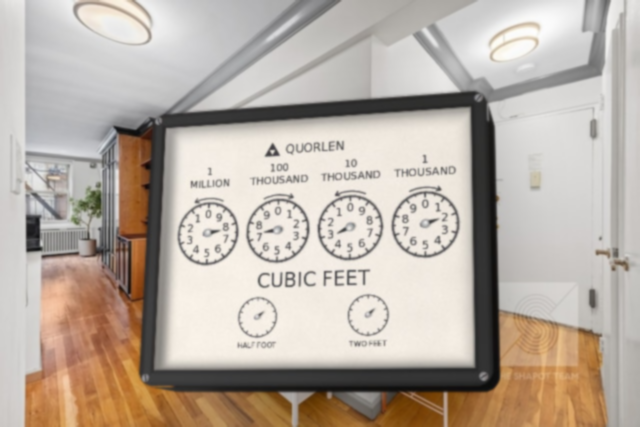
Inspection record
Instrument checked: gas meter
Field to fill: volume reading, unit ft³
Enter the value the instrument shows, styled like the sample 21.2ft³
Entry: 773200ft³
